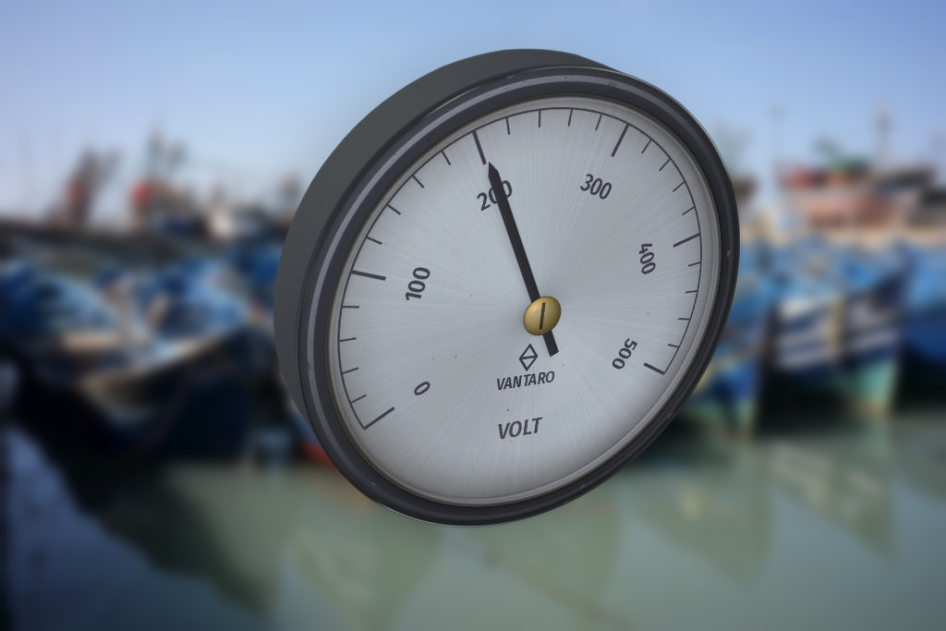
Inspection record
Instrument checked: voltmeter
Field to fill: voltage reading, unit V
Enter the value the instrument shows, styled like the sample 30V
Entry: 200V
